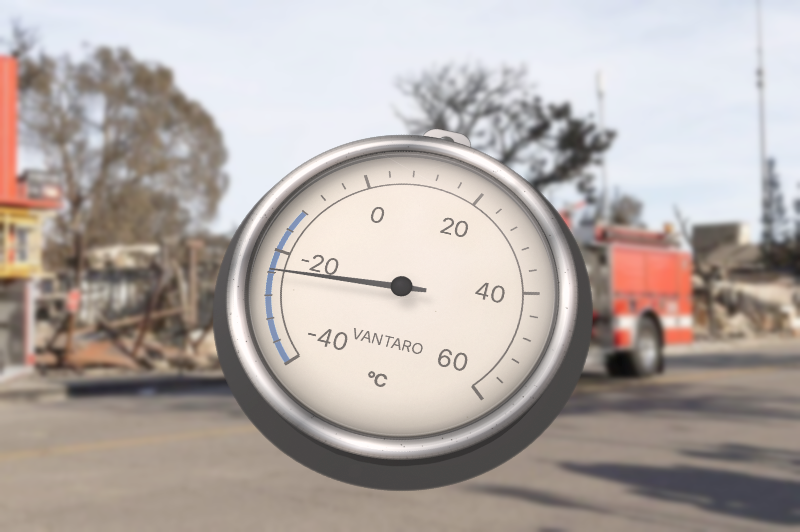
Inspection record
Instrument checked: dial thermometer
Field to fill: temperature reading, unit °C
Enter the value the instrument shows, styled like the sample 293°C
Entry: -24°C
